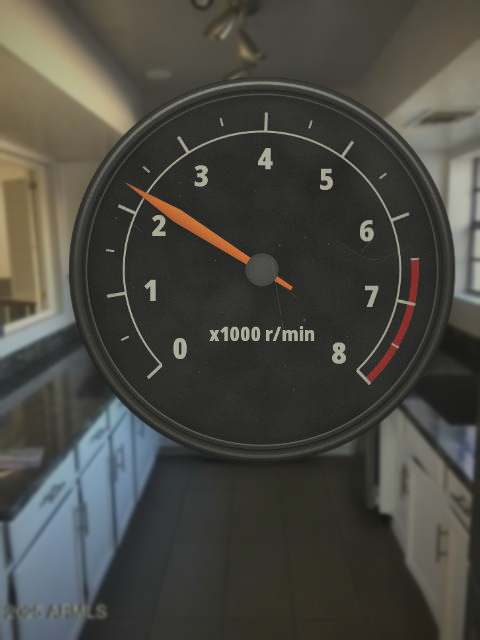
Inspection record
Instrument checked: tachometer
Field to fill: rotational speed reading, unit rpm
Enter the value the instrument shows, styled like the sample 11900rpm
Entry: 2250rpm
